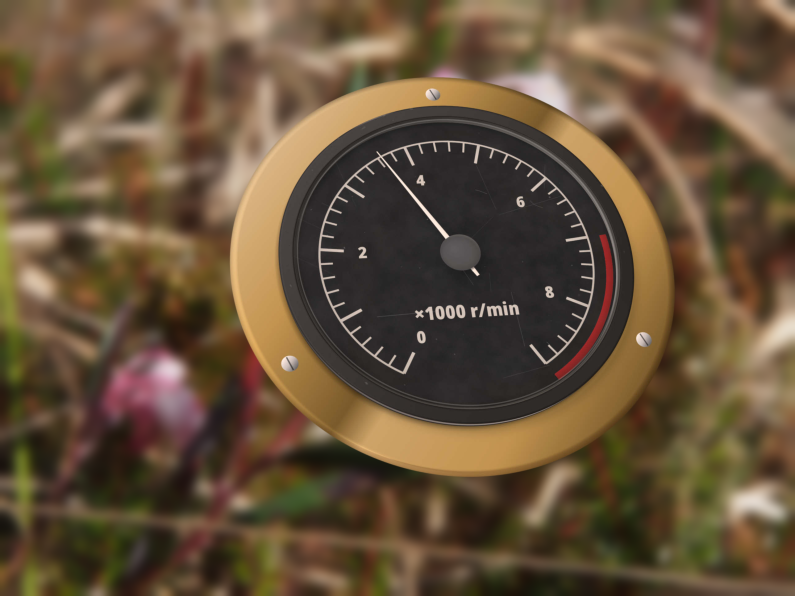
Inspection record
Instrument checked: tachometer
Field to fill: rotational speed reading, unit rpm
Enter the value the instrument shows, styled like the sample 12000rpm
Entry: 3600rpm
